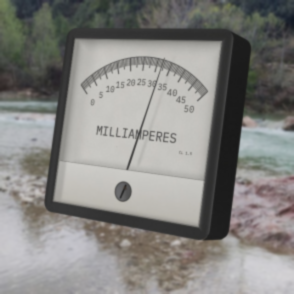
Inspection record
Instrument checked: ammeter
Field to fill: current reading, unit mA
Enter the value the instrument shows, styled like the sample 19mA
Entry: 32.5mA
